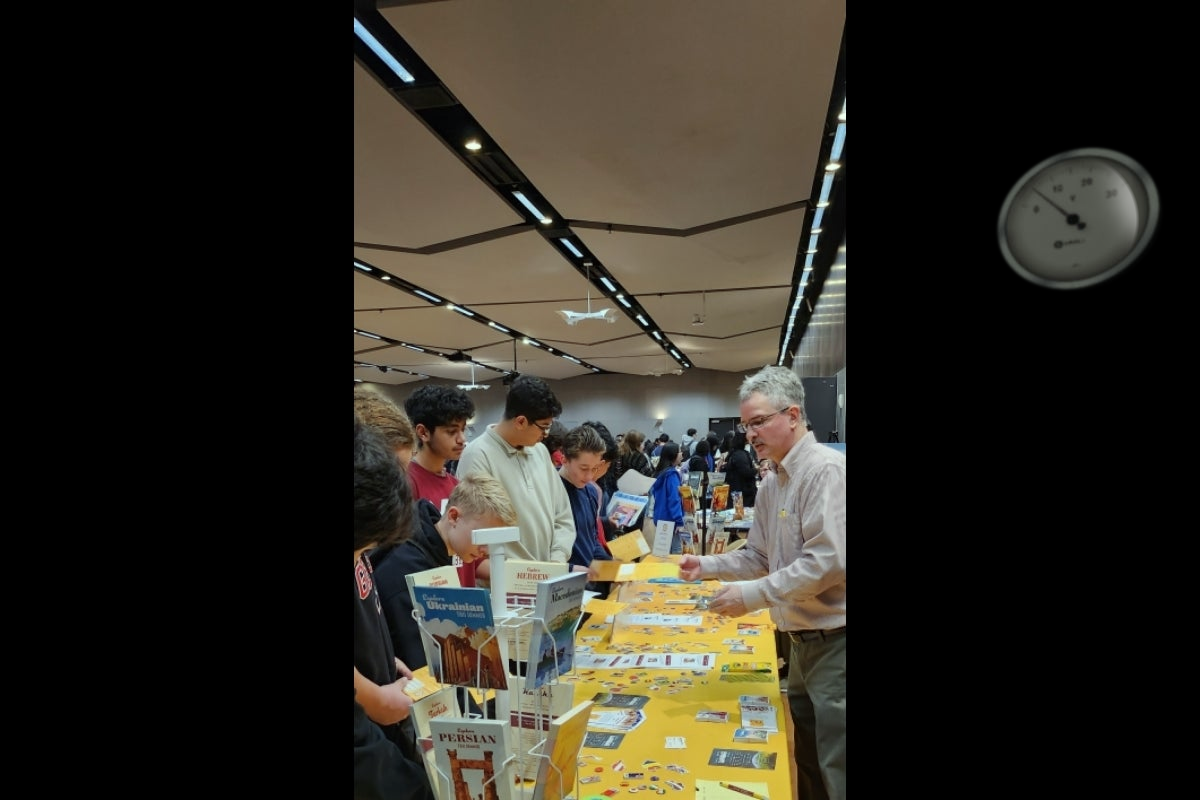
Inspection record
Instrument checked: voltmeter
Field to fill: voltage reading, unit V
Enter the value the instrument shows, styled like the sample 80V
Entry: 5V
